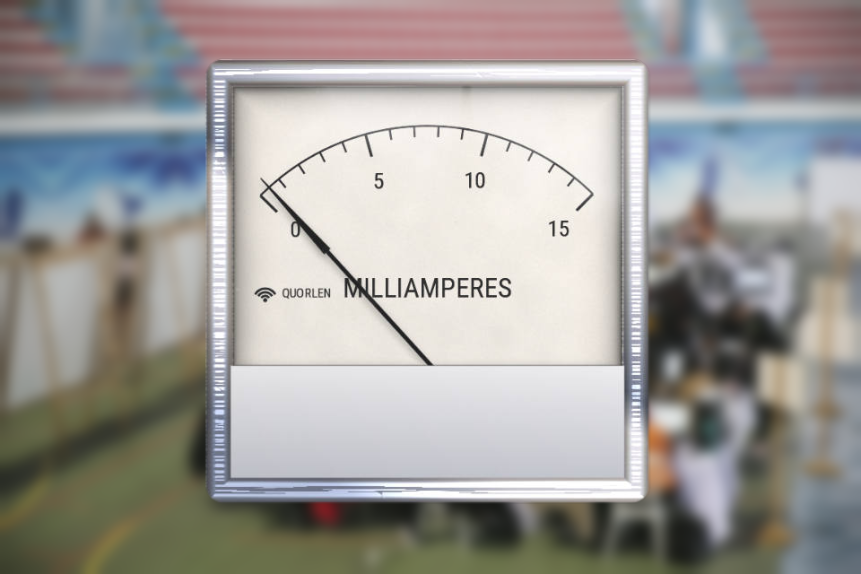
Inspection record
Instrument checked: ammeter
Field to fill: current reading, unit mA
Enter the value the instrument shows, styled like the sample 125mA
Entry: 0.5mA
